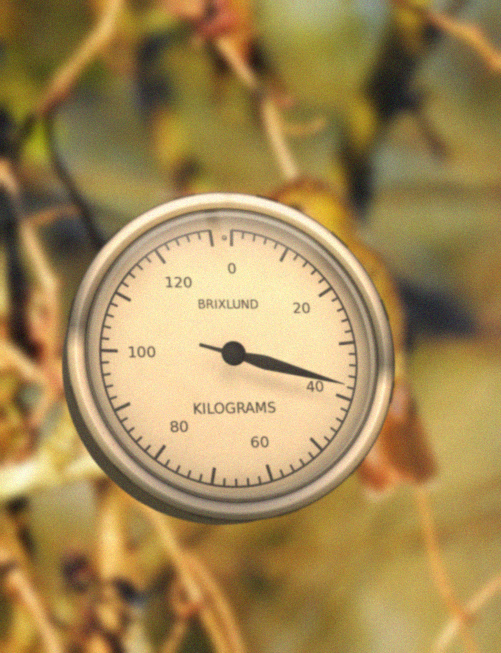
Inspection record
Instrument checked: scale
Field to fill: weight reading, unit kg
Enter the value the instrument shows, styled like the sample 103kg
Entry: 38kg
